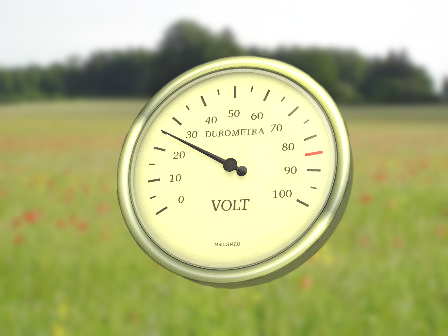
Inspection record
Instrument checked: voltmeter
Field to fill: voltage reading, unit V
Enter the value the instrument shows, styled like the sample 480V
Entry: 25V
